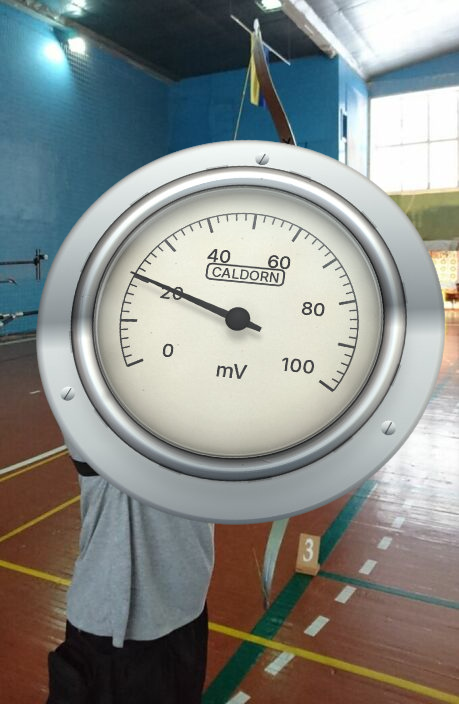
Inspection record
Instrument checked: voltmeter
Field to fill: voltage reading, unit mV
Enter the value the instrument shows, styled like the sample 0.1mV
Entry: 20mV
